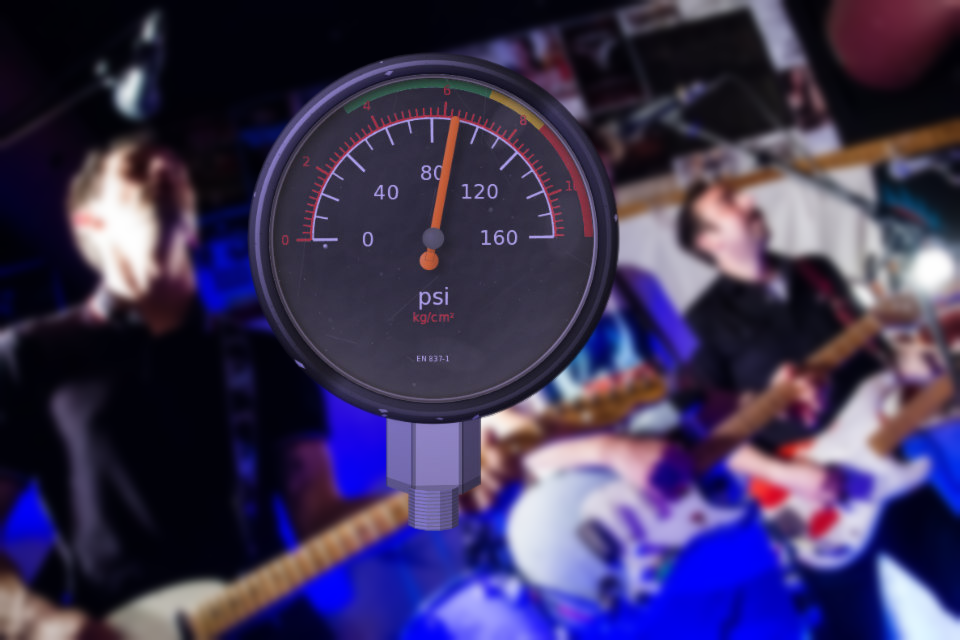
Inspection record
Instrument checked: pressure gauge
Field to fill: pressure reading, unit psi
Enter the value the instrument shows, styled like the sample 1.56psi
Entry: 90psi
